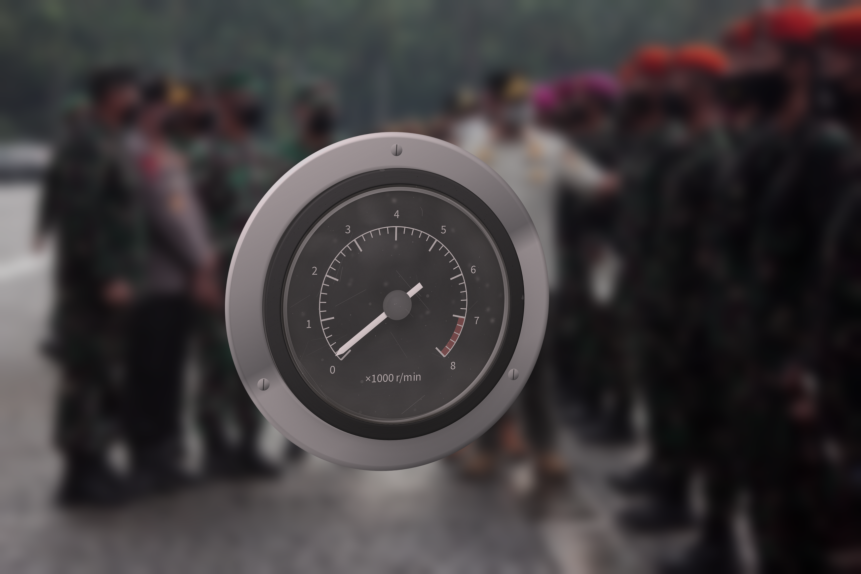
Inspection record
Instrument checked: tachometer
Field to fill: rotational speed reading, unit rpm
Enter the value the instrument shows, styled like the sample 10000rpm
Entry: 200rpm
